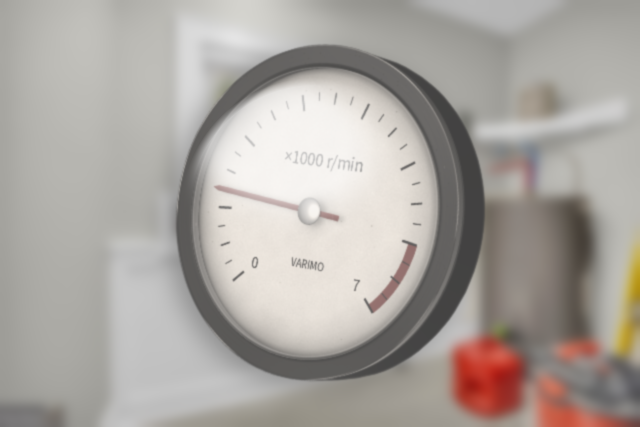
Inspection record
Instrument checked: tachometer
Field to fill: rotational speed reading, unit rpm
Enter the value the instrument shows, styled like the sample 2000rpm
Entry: 1250rpm
